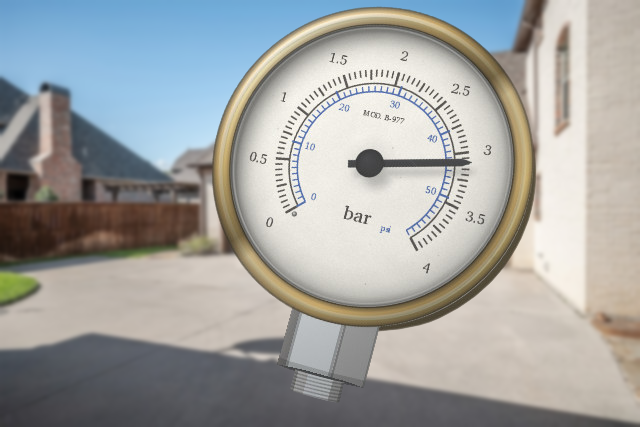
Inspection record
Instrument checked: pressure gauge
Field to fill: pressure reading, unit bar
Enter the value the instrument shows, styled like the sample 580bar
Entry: 3.1bar
